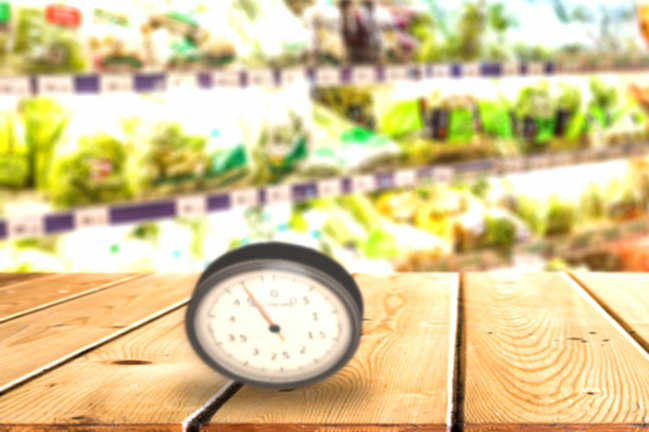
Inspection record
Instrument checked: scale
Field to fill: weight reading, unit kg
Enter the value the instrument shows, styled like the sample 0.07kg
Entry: 4.75kg
